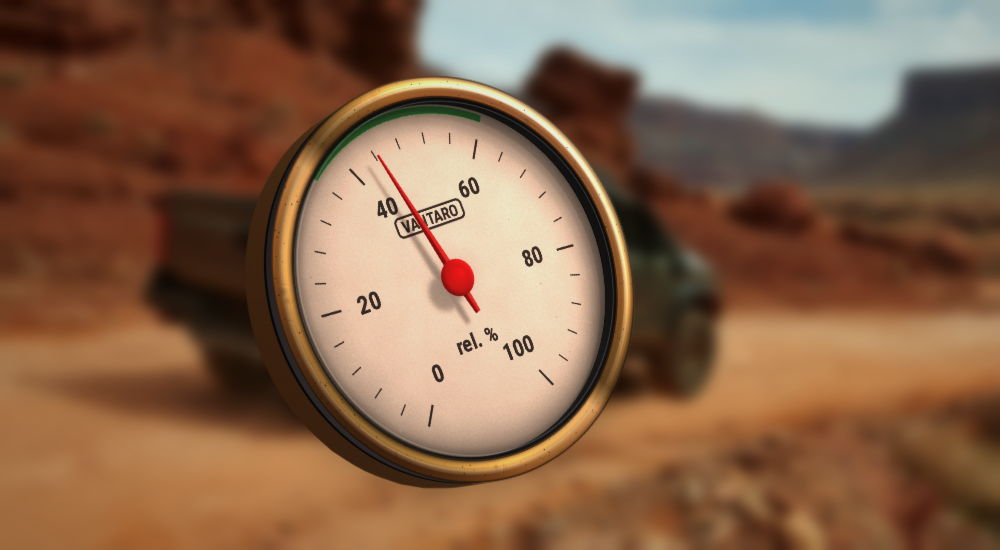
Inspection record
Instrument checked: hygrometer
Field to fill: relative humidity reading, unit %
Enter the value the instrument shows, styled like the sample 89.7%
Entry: 44%
